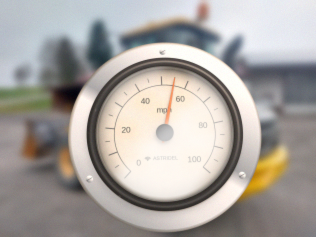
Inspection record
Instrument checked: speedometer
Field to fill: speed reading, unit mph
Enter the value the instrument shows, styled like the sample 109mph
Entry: 55mph
